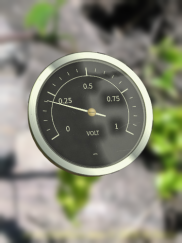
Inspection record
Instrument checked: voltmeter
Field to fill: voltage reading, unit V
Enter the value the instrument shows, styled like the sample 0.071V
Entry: 0.2V
